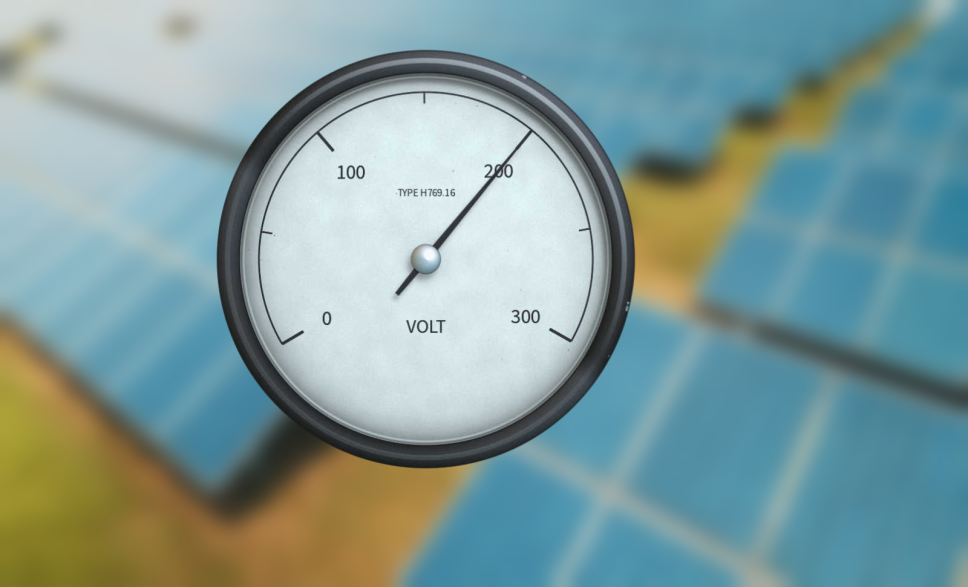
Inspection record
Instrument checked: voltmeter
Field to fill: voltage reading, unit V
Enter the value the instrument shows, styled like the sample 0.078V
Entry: 200V
